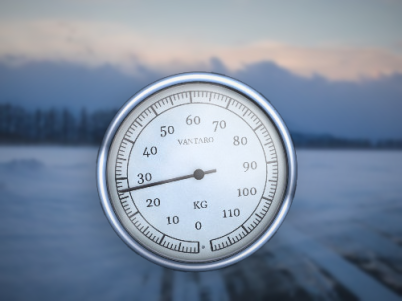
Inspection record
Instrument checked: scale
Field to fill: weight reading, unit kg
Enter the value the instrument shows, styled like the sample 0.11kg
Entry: 27kg
